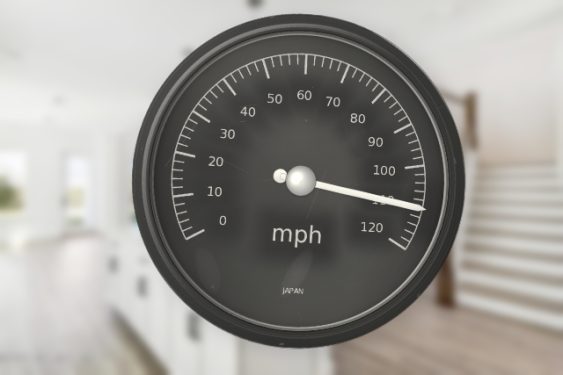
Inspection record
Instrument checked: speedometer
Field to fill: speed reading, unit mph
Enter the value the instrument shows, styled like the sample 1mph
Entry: 110mph
